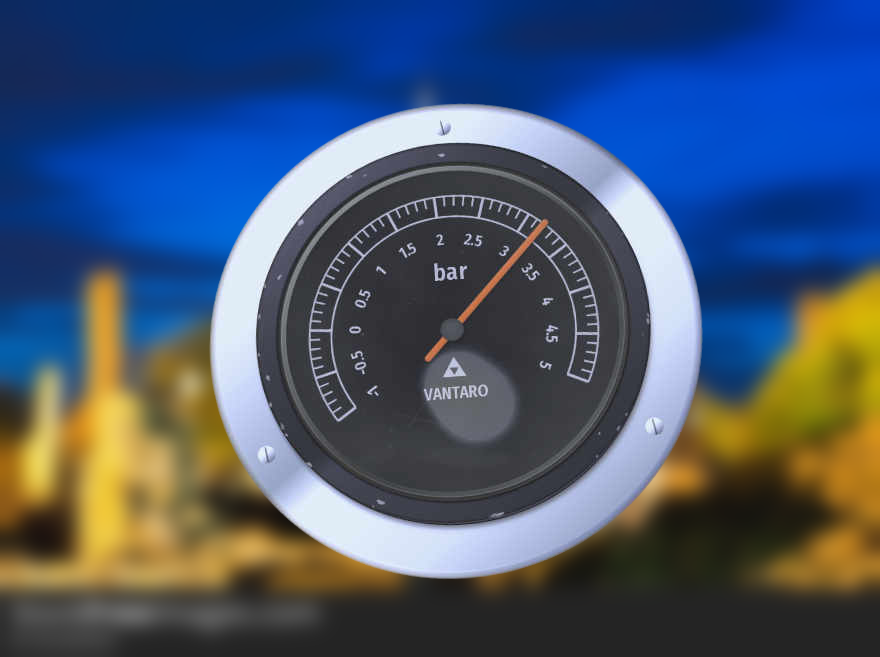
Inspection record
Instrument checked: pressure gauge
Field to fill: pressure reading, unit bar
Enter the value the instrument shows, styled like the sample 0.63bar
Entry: 3.2bar
